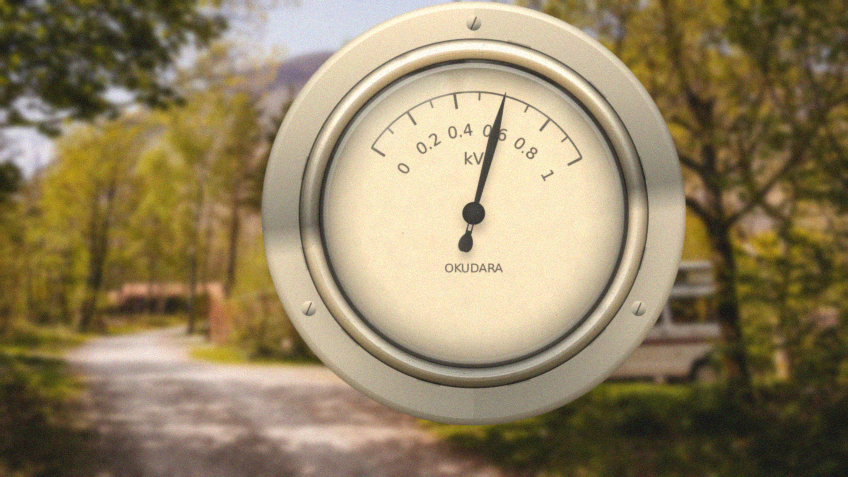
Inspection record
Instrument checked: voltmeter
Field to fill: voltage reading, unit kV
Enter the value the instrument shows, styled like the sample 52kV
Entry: 0.6kV
